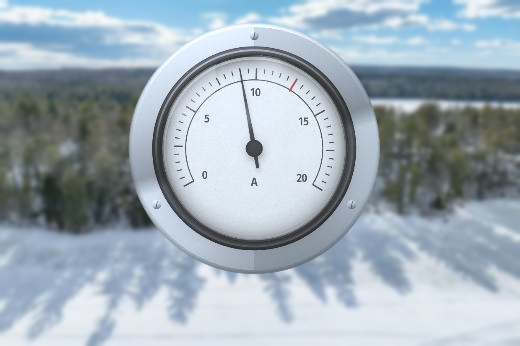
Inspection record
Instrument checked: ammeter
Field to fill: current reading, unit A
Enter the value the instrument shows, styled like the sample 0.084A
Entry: 9A
